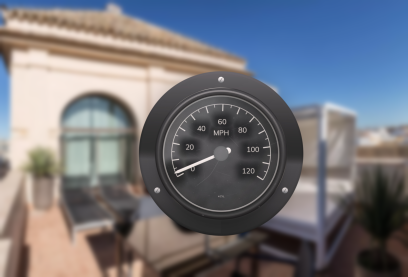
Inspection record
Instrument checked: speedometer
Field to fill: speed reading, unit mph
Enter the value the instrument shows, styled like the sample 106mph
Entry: 2.5mph
